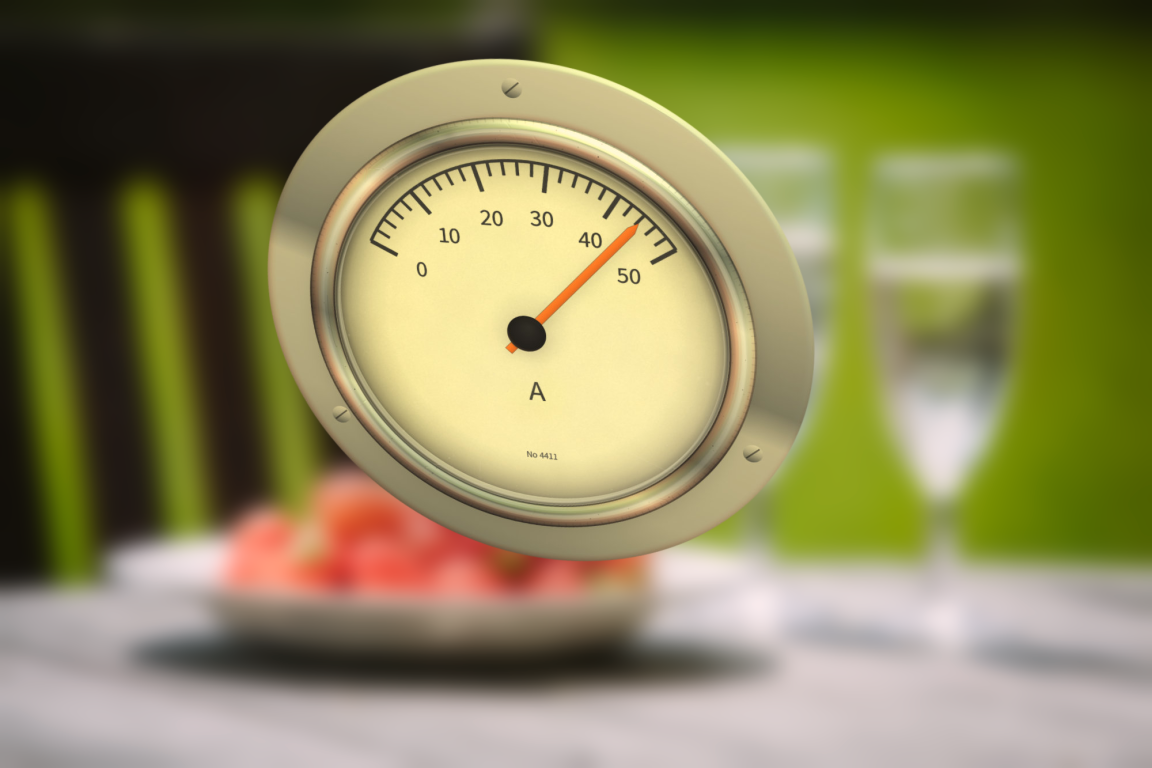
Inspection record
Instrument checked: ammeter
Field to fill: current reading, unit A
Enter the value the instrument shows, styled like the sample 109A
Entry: 44A
